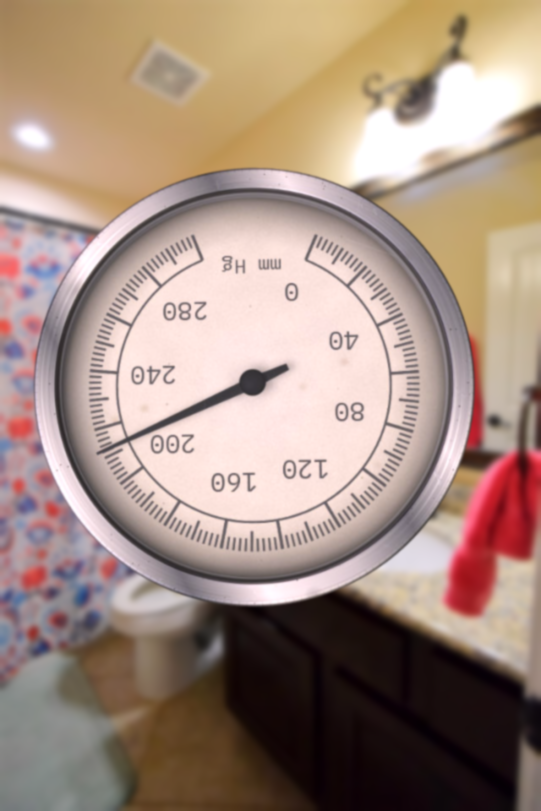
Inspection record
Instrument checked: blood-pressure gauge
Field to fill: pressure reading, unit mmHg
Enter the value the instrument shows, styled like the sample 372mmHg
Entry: 212mmHg
